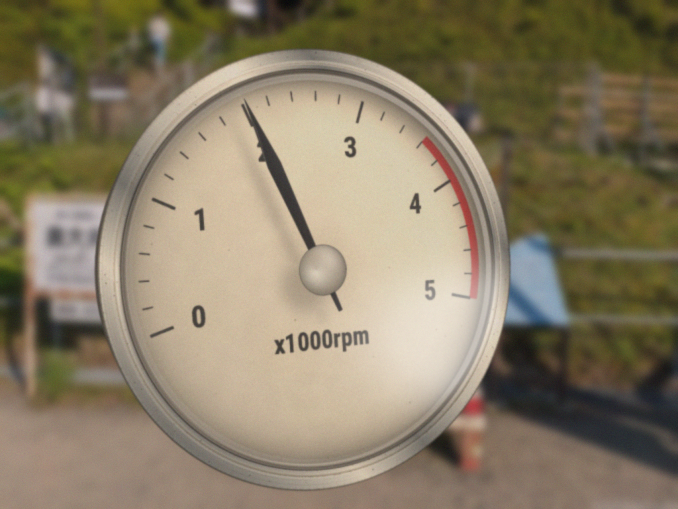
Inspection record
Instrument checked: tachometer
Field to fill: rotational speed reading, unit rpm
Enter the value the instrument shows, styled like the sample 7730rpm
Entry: 2000rpm
